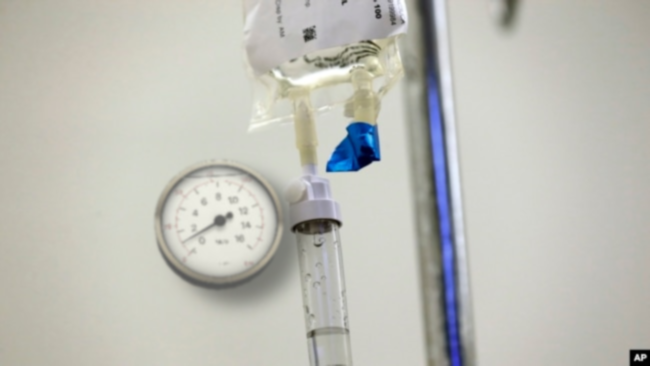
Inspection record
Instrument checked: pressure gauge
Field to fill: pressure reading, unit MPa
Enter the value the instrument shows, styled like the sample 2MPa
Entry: 1MPa
